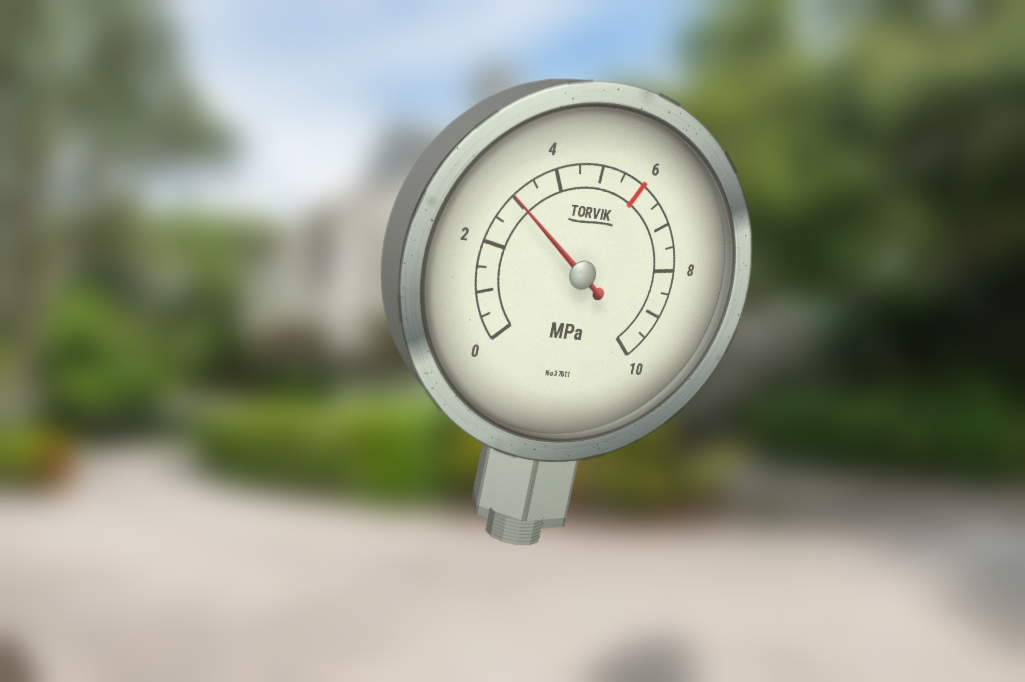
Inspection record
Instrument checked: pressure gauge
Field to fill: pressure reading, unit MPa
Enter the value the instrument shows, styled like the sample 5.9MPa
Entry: 3MPa
